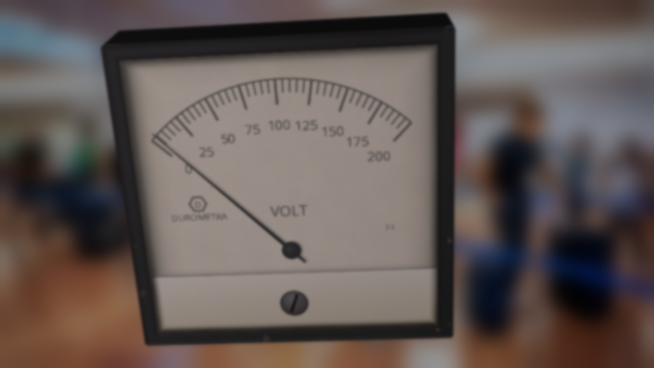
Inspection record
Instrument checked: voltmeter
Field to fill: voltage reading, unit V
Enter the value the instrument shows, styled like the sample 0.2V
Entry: 5V
